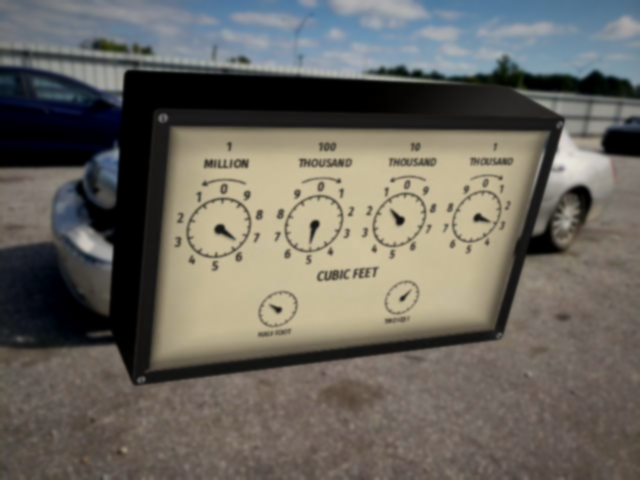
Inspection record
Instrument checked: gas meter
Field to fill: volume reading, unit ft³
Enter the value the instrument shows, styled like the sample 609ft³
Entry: 651300ft³
